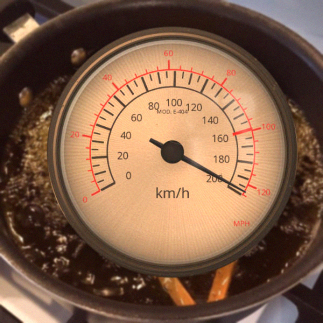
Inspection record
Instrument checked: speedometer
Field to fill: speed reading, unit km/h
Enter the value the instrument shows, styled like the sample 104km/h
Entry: 197.5km/h
